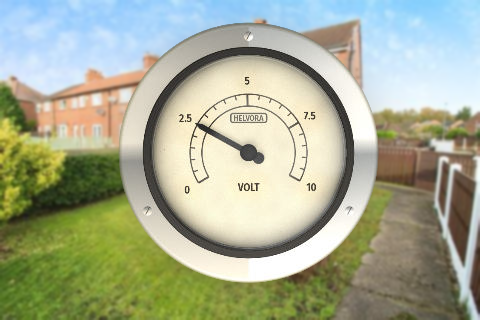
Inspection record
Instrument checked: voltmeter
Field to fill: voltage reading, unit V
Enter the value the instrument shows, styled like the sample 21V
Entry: 2.5V
